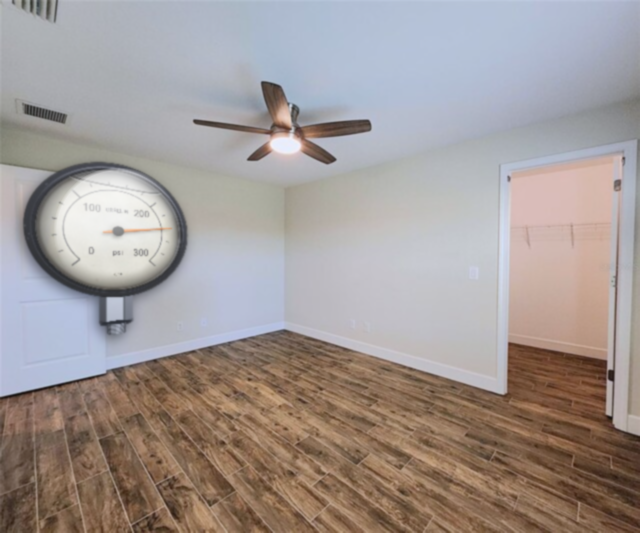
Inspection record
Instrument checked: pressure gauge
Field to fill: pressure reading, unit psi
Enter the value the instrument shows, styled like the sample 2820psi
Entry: 240psi
